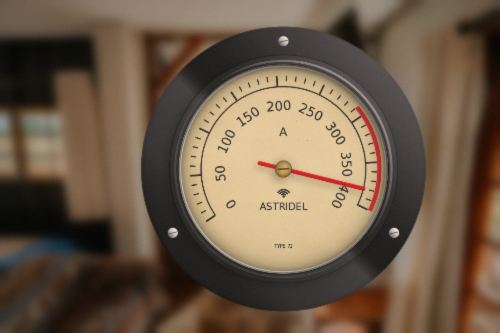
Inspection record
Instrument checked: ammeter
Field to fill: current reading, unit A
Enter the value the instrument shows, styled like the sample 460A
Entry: 380A
